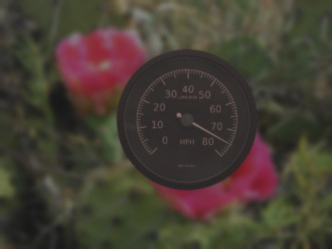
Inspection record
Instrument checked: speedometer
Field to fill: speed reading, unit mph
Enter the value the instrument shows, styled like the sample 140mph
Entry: 75mph
